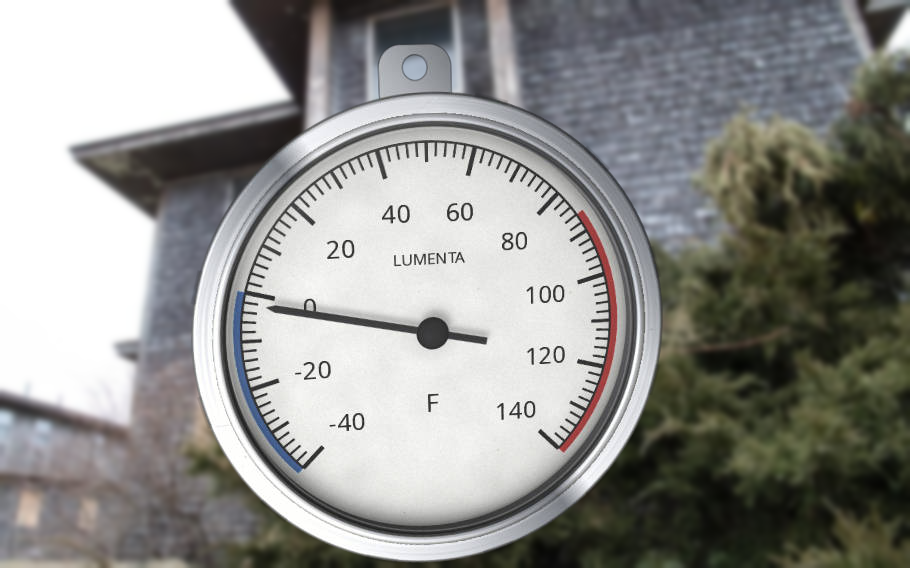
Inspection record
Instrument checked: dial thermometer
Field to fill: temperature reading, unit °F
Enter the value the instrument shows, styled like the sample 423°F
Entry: -2°F
